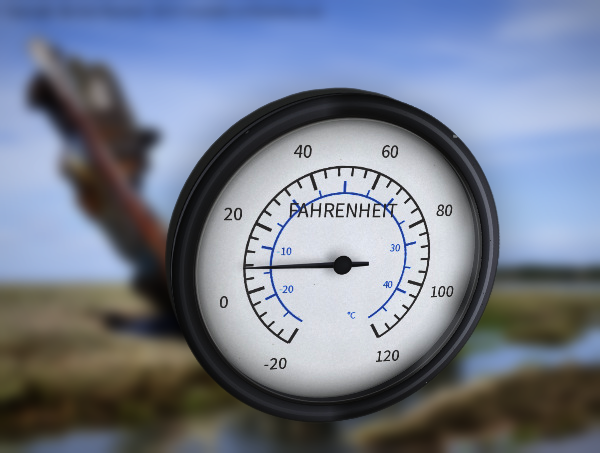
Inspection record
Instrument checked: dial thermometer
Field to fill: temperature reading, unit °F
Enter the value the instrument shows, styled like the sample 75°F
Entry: 8°F
